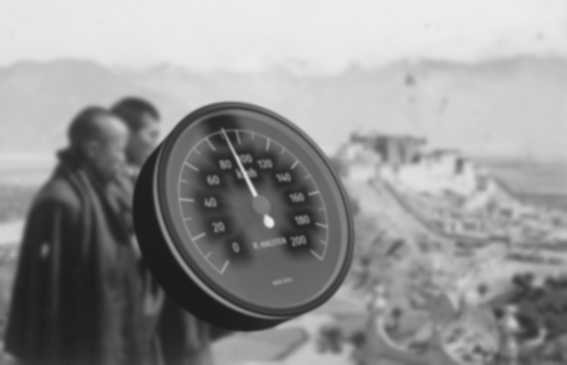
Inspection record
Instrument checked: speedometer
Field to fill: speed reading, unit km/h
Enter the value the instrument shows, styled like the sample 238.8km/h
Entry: 90km/h
